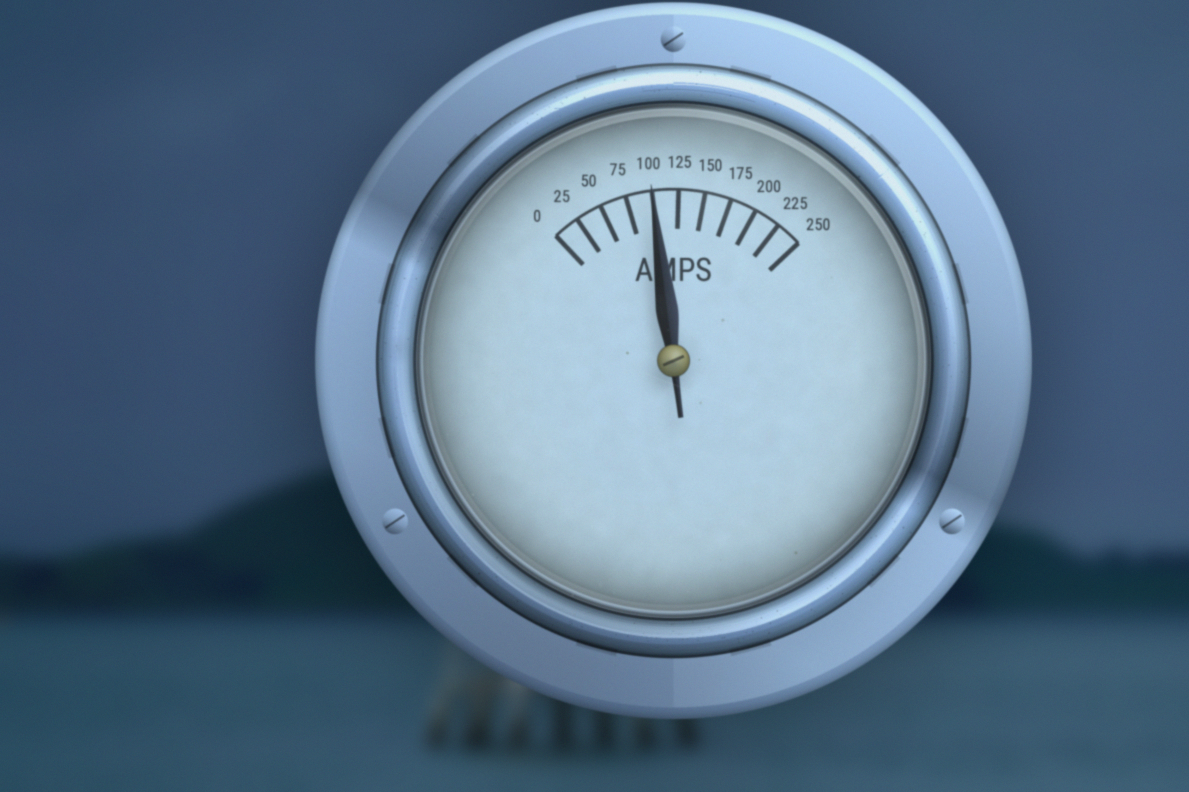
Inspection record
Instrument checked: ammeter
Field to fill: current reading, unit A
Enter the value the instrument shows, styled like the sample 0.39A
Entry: 100A
